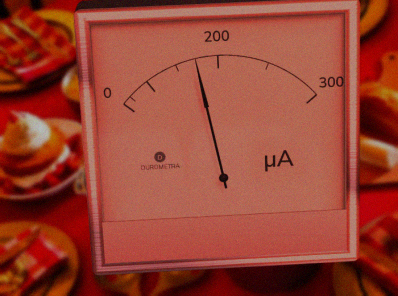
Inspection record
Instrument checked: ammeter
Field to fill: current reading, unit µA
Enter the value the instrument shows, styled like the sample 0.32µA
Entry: 175µA
